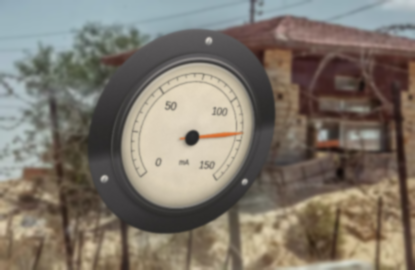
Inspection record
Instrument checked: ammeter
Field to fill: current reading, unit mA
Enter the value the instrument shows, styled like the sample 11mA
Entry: 120mA
